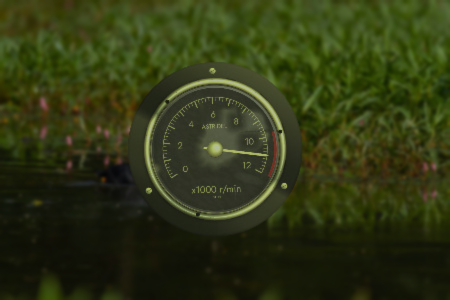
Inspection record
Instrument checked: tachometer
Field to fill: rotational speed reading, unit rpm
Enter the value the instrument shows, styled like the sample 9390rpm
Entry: 11000rpm
